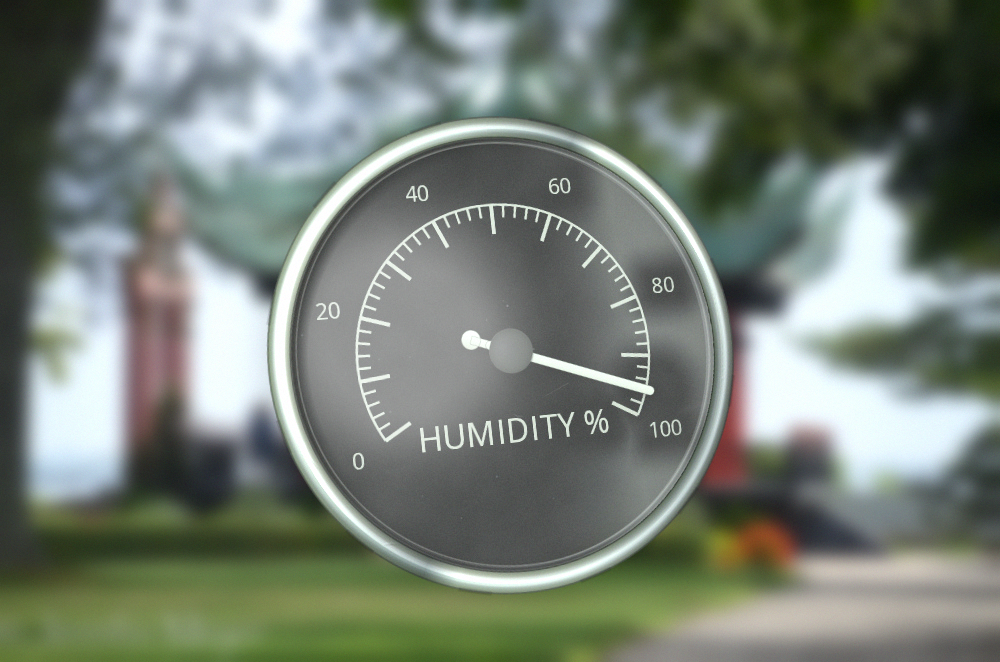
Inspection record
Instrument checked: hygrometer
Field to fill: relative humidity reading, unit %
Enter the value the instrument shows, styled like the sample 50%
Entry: 96%
